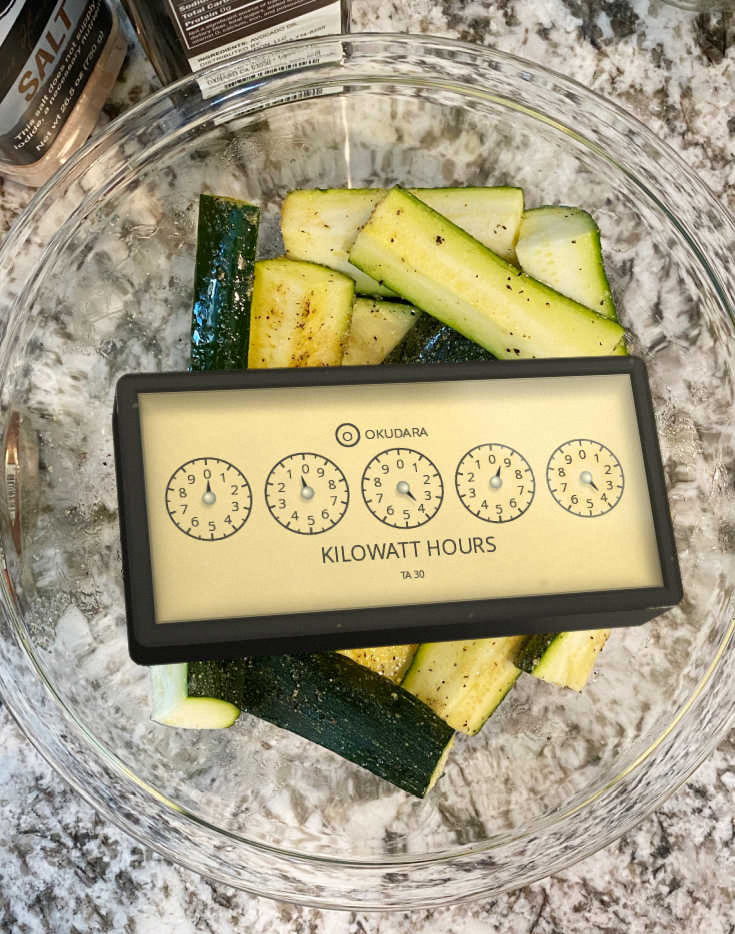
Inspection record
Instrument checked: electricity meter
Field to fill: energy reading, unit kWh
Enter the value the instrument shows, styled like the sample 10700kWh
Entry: 394kWh
